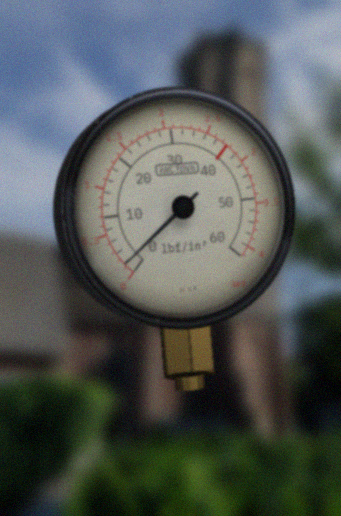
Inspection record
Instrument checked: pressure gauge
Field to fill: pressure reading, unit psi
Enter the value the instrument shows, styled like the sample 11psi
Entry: 2psi
